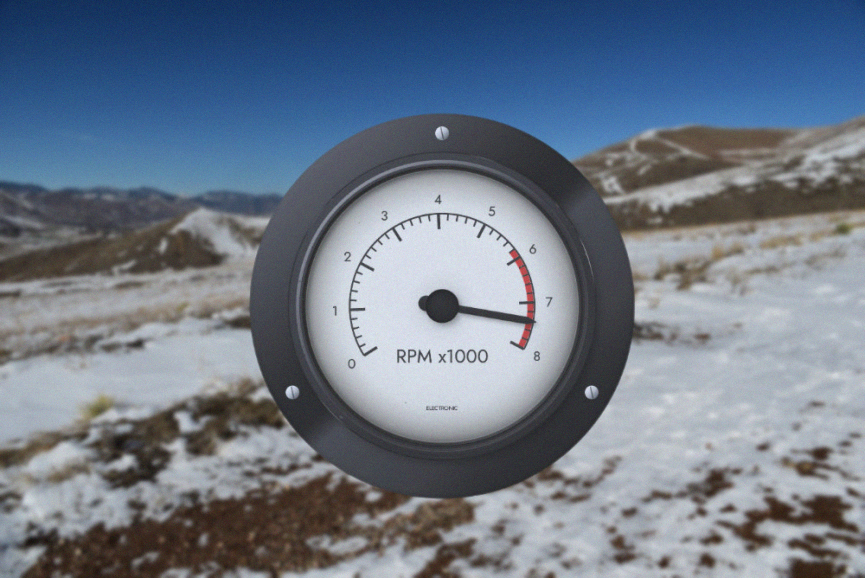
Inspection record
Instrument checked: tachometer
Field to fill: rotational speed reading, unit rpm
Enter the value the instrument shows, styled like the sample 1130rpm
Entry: 7400rpm
